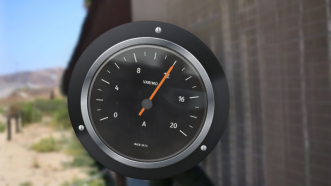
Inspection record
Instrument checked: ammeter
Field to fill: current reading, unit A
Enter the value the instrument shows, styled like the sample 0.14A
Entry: 12A
